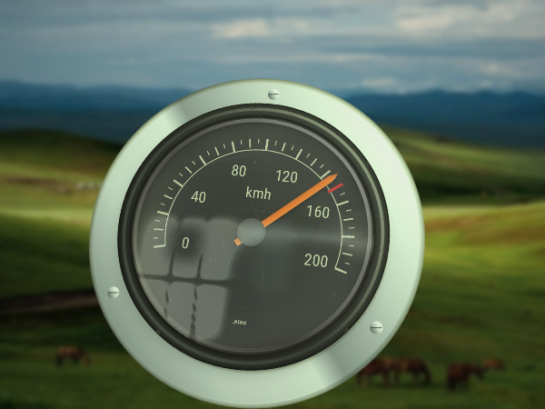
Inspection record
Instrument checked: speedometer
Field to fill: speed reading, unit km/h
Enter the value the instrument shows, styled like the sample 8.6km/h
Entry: 145km/h
